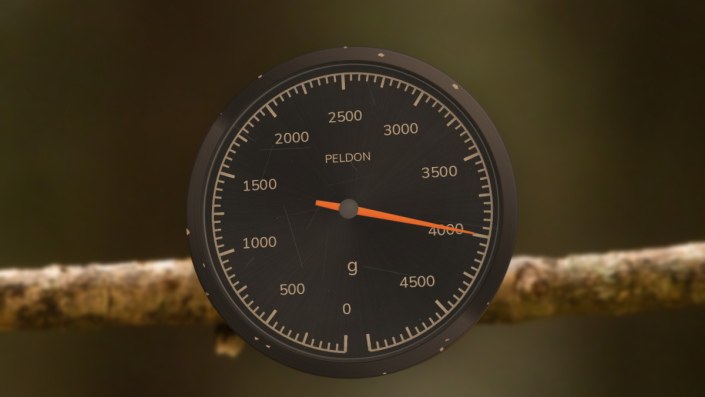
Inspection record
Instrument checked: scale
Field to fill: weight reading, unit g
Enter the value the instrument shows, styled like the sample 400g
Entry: 4000g
